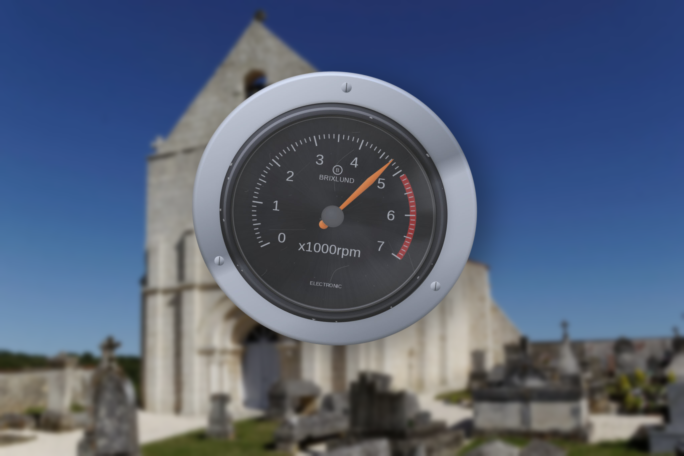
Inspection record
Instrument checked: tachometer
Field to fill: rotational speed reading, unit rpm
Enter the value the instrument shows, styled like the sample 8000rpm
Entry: 4700rpm
